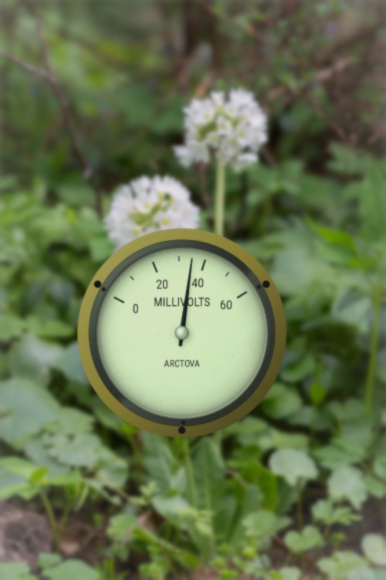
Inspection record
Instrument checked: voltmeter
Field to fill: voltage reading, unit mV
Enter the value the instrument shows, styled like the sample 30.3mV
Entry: 35mV
